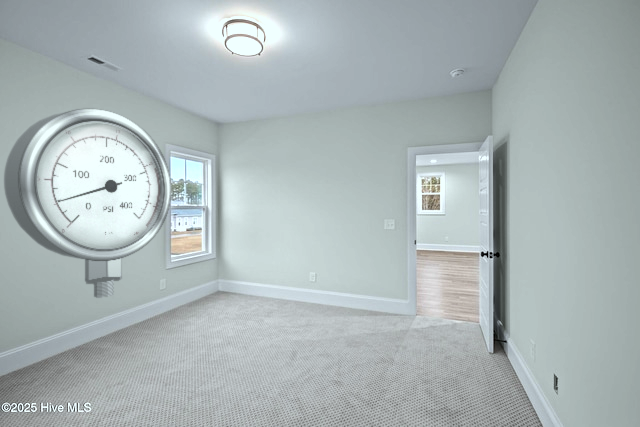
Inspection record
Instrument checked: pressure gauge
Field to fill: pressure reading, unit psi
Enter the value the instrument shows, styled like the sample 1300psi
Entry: 40psi
